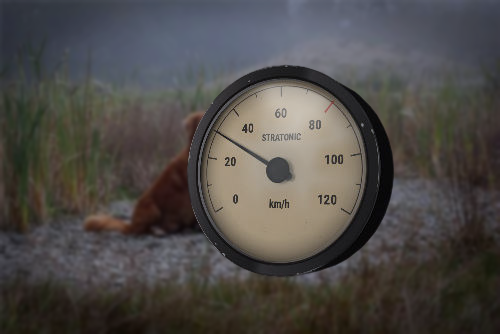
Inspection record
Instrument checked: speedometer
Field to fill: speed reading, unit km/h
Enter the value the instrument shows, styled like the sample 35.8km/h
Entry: 30km/h
